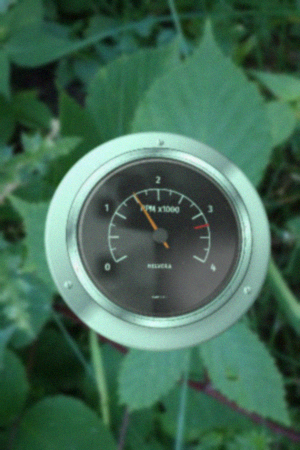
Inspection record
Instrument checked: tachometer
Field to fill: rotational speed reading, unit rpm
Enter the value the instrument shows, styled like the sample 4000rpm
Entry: 1500rpm
